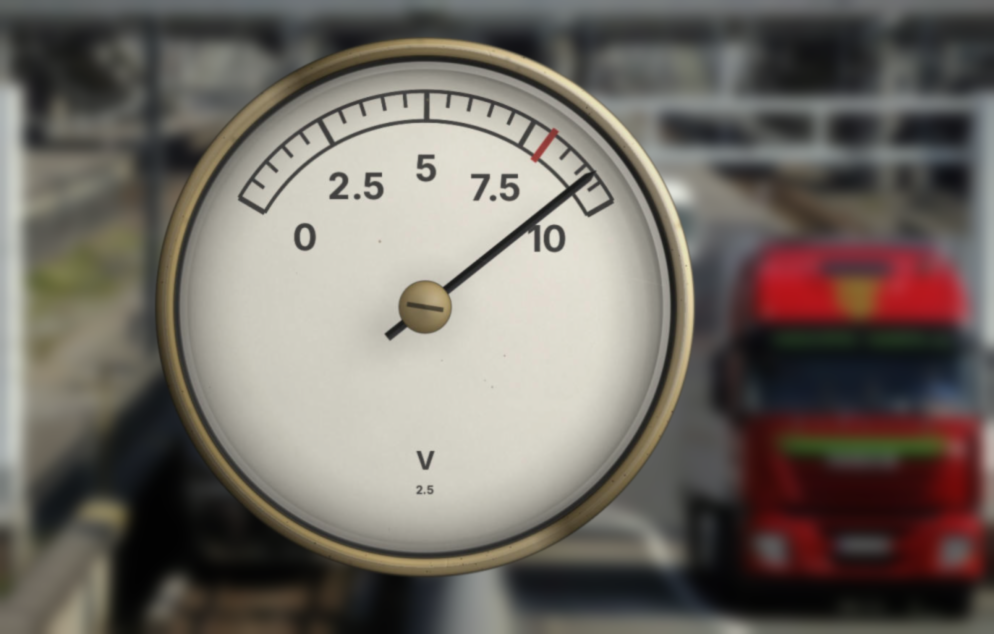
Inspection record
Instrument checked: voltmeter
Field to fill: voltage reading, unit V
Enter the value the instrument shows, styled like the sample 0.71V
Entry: 9.25V
